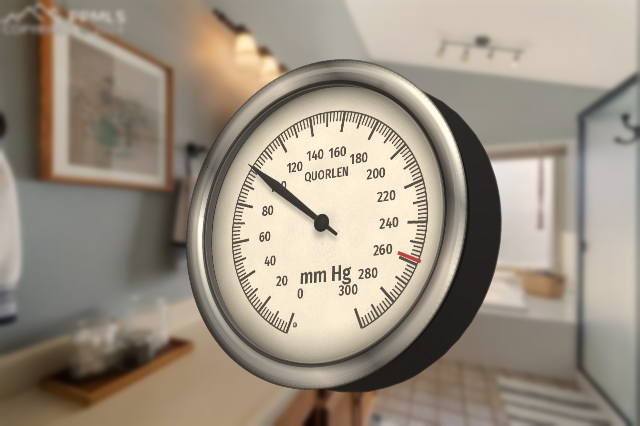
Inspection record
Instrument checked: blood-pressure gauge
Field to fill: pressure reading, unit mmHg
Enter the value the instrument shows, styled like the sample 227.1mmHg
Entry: 100mmHg
